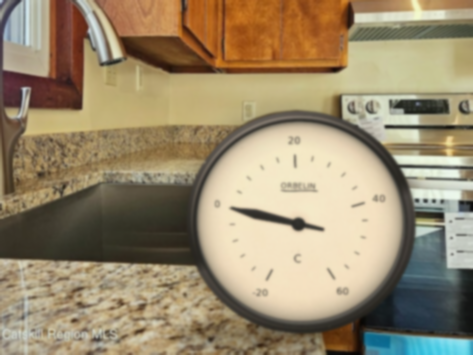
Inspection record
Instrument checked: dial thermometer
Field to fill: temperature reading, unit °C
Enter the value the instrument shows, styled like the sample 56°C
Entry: 0°C
